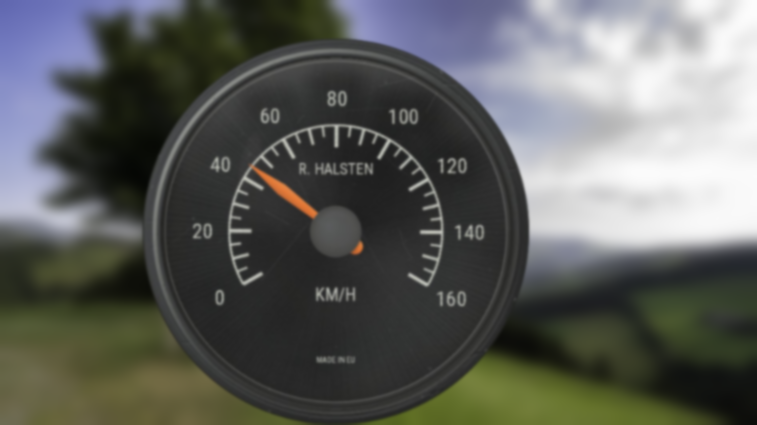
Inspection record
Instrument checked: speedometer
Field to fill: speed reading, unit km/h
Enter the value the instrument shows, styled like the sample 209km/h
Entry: 45km/h
